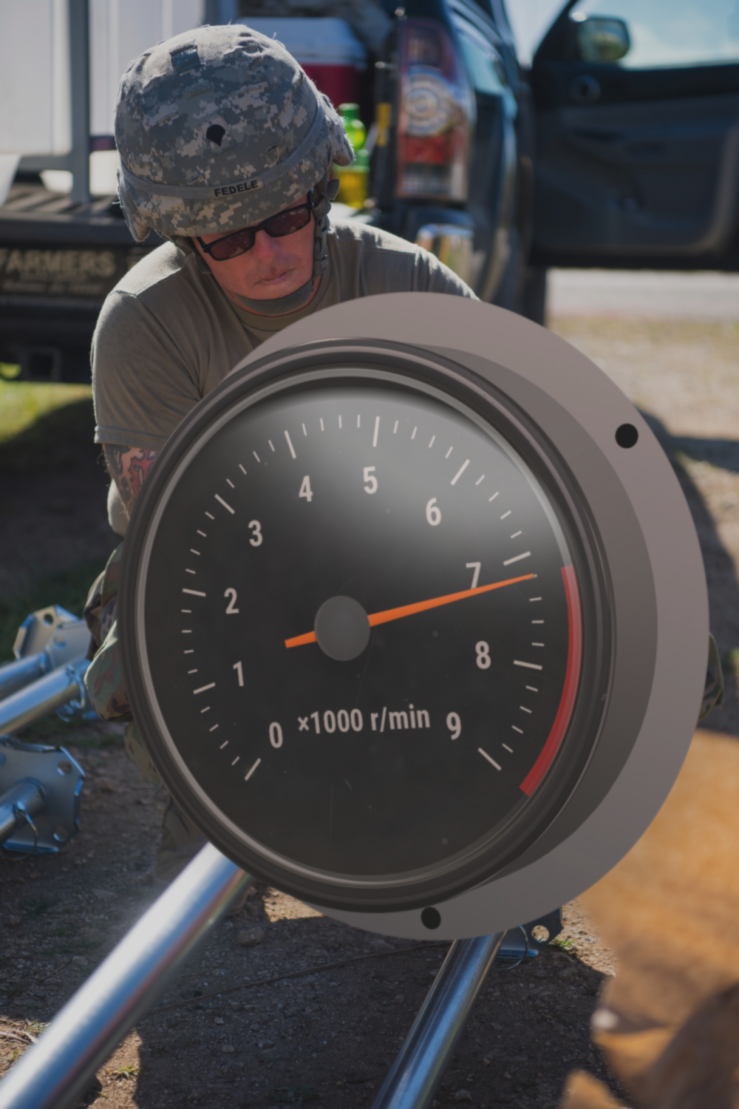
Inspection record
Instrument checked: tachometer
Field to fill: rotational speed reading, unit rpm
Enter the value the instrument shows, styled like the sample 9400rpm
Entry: 7200rpm
